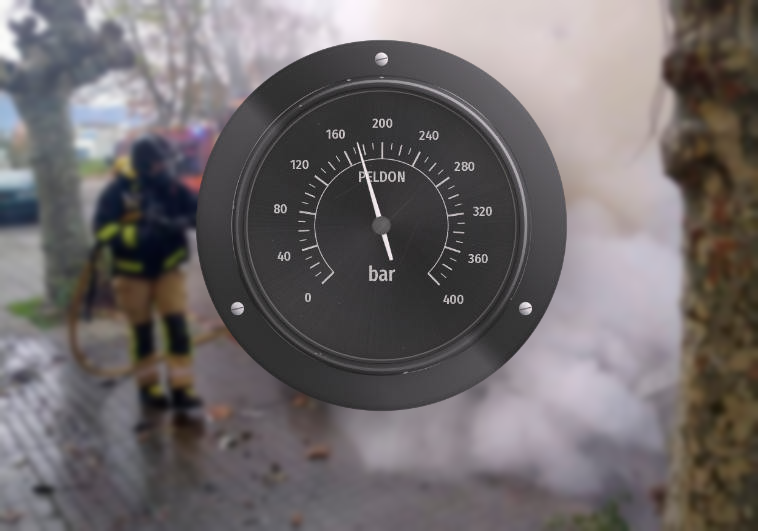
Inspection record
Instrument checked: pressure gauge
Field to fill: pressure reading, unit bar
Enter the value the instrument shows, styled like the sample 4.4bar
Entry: 175bar
